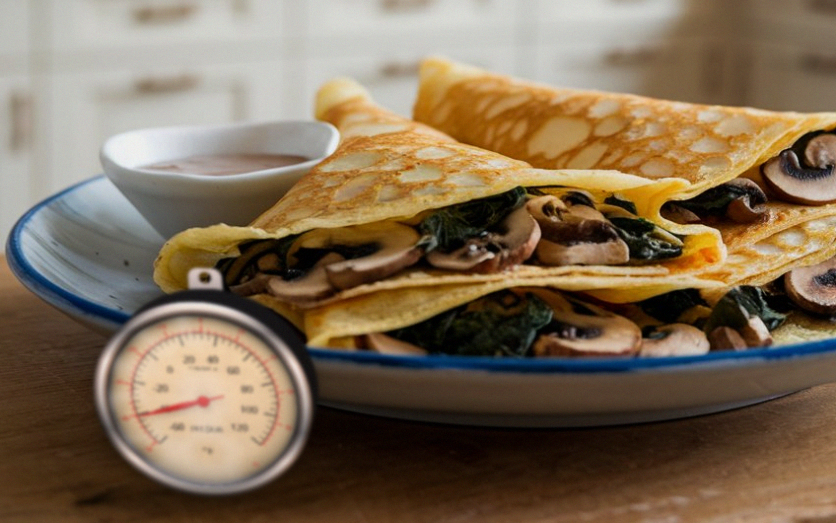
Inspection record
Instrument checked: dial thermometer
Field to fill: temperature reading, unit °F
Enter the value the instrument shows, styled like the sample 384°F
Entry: -40°F
